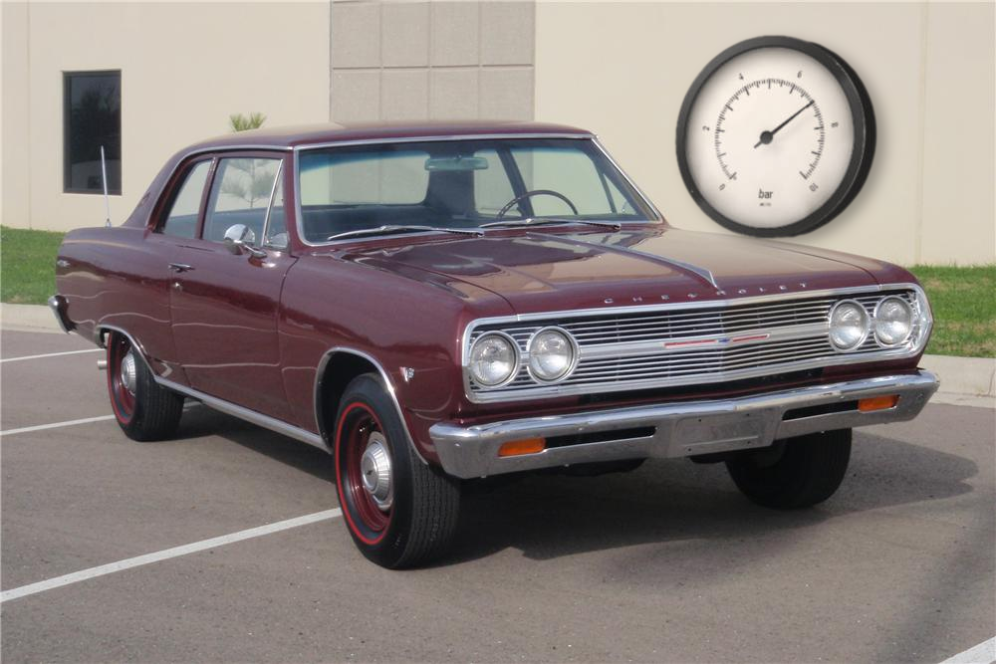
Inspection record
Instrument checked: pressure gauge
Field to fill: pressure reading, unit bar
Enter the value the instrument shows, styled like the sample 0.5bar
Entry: 7bar
